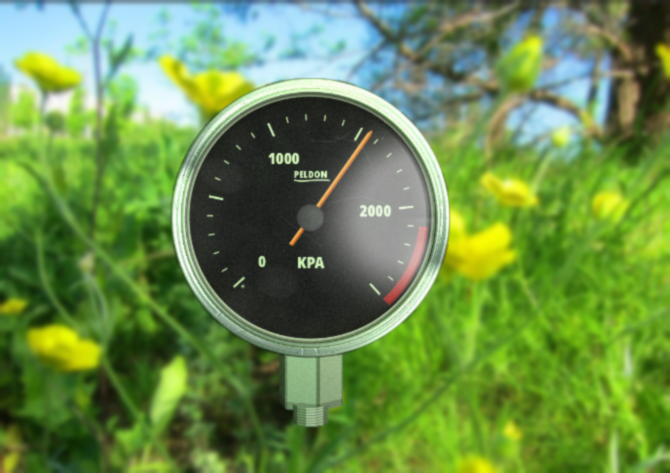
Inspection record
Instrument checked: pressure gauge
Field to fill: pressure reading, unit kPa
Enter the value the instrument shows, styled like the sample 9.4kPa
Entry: 1550kPa
